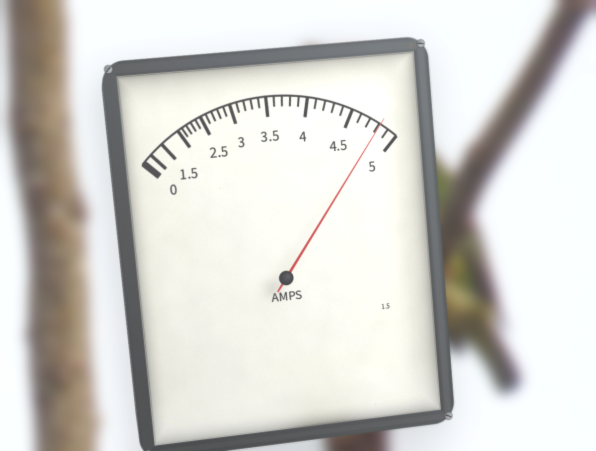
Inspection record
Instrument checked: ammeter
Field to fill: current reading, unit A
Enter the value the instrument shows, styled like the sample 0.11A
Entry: 4.8A
